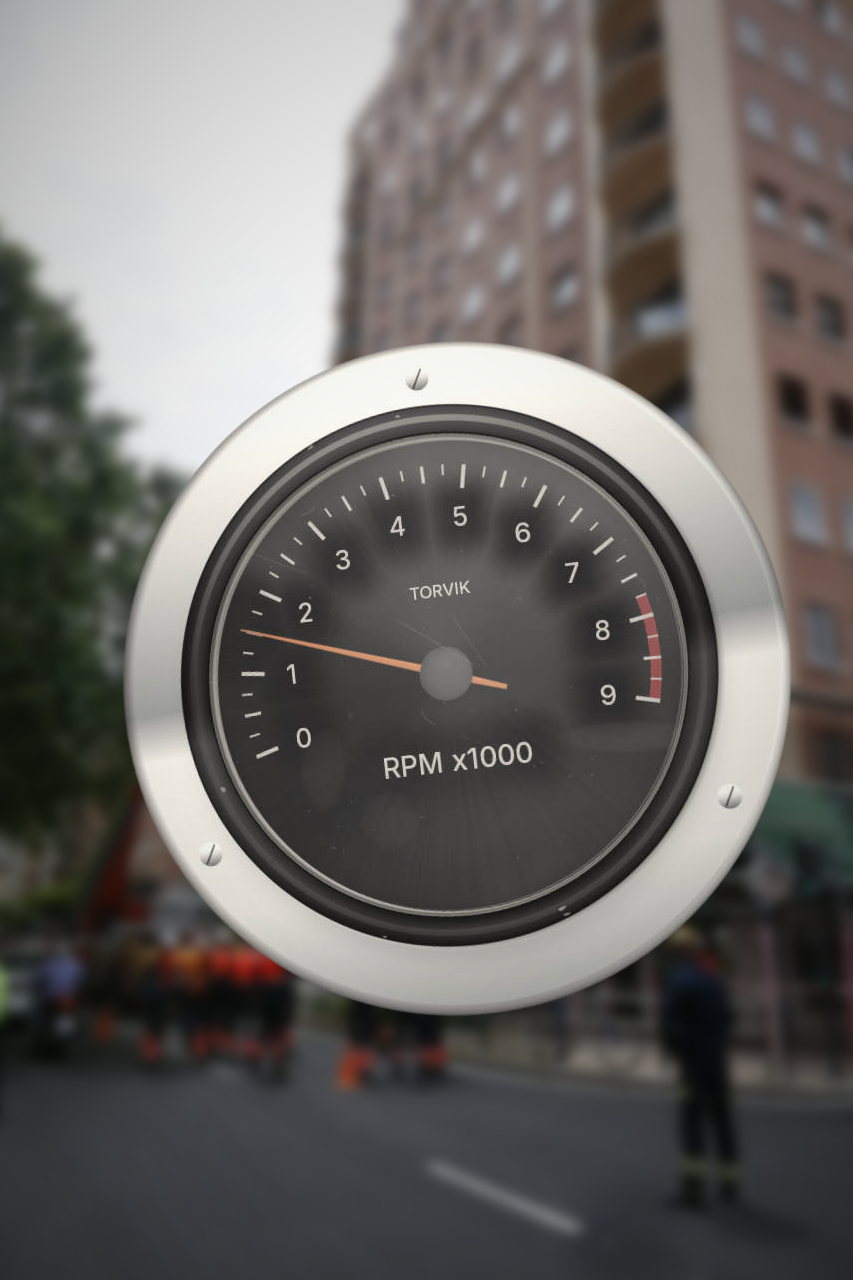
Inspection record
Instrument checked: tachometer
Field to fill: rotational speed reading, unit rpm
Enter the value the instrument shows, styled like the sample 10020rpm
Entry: 1500rpm
